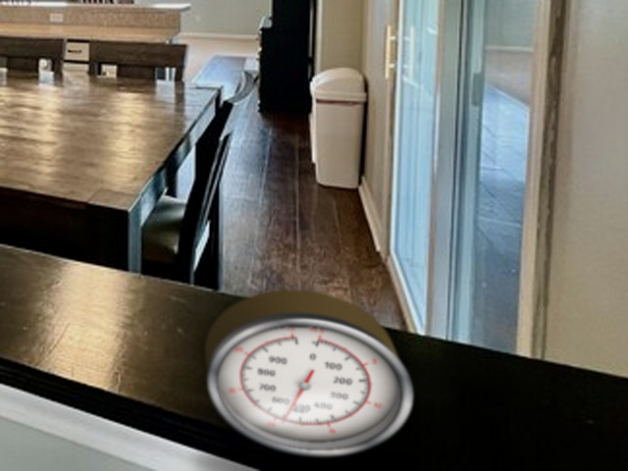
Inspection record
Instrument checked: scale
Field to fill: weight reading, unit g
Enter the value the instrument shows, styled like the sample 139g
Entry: 550g
